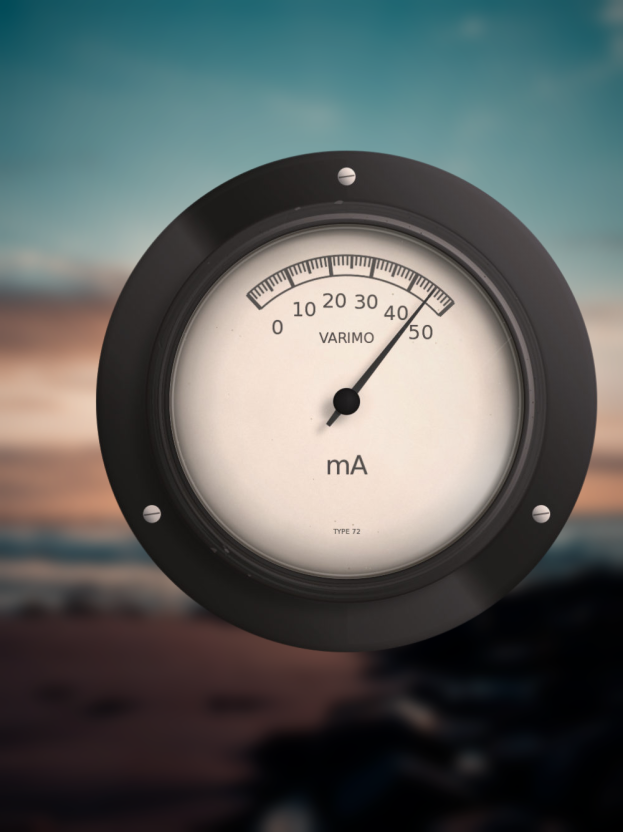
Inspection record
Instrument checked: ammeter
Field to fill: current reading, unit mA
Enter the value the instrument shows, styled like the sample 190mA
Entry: 45mA
